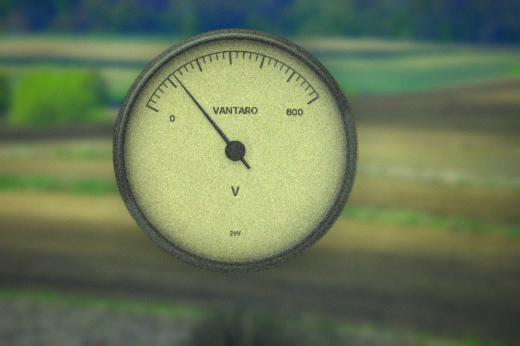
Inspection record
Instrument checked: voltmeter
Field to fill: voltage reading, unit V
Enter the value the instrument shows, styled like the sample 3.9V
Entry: 120V
